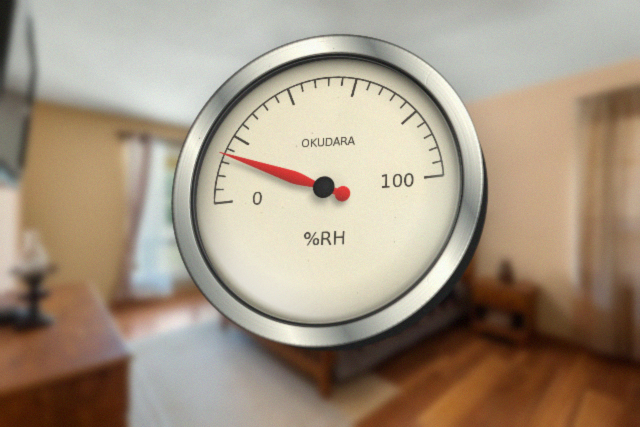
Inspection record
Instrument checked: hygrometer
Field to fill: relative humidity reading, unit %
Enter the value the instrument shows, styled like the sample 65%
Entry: 14%
